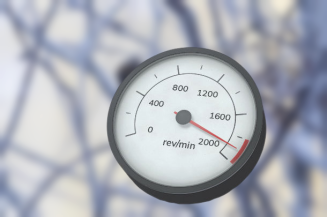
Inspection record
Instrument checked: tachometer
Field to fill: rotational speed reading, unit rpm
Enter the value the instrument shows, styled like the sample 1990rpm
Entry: 1900rpm
